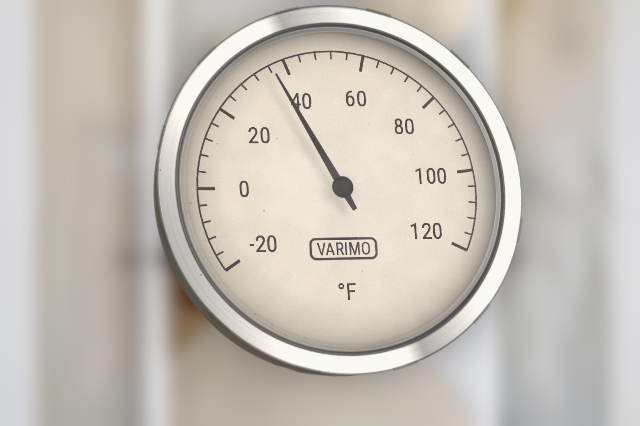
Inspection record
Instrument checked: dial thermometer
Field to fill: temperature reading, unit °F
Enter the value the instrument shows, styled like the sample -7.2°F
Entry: 36°F
